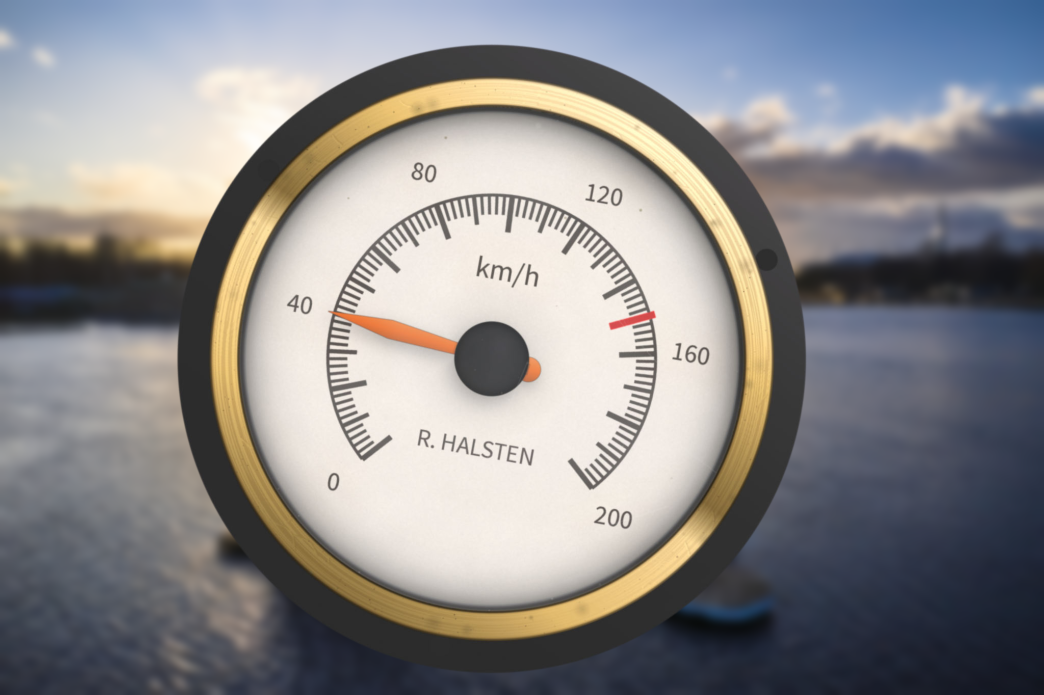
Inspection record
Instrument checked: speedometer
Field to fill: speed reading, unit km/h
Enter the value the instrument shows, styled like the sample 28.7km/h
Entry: 40km/h
